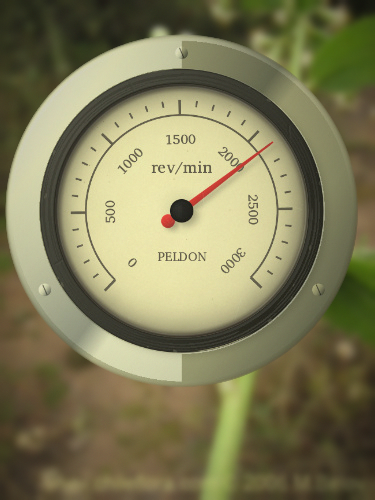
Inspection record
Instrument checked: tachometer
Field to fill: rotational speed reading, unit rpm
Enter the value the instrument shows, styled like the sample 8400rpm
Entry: 2100rpm
